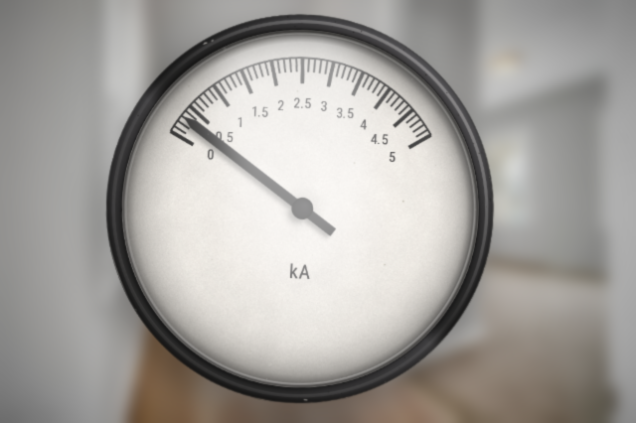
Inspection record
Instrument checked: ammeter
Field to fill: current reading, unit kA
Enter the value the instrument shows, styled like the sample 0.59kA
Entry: 0.3kA
